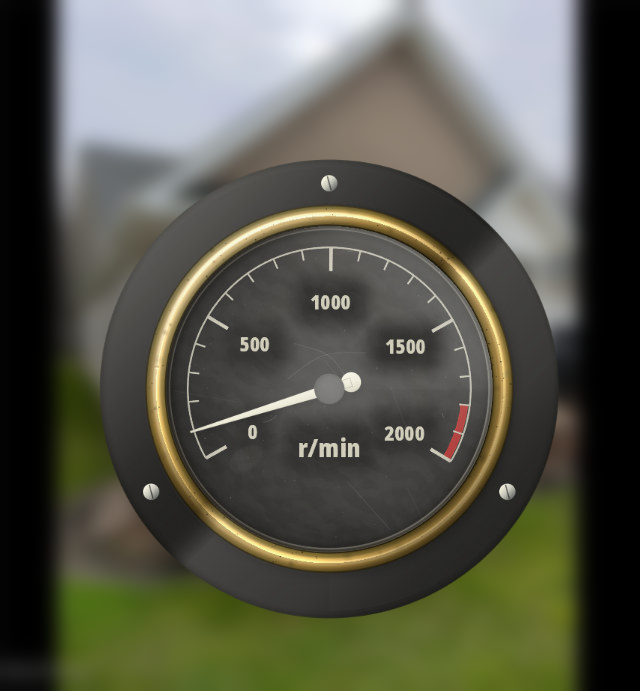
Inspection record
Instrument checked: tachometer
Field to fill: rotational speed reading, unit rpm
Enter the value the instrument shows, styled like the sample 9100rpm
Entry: 100rpm
